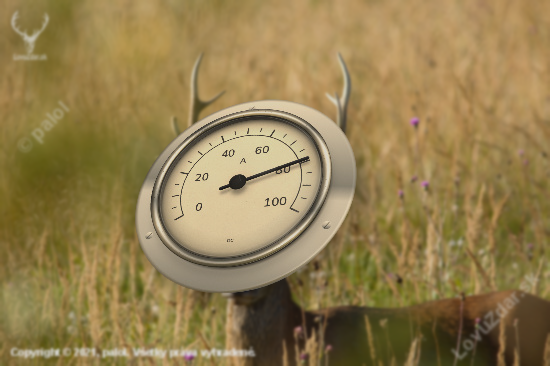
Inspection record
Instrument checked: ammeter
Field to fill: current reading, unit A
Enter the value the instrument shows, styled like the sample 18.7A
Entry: 80A
